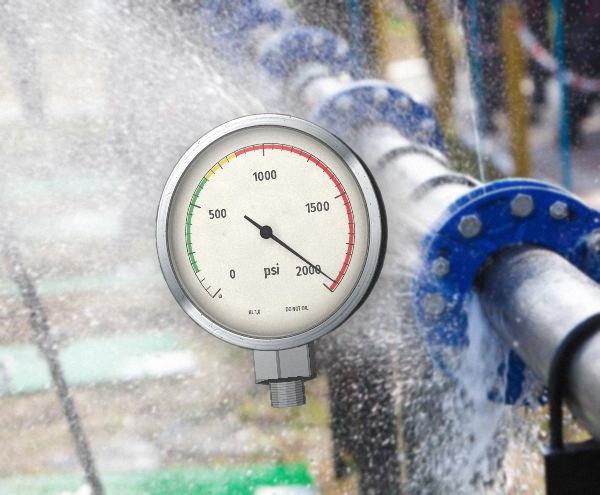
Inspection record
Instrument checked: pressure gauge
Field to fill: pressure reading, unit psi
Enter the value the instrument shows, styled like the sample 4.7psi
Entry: 1950psi
